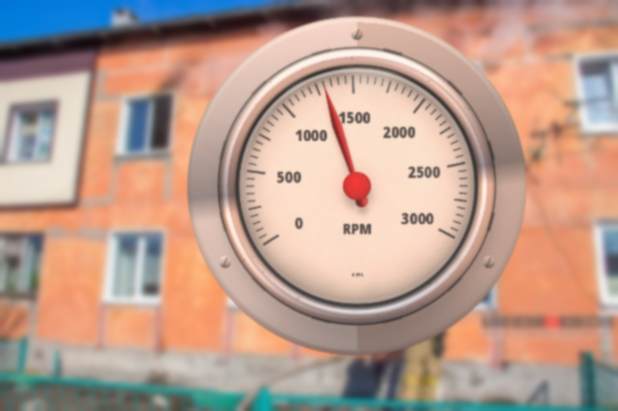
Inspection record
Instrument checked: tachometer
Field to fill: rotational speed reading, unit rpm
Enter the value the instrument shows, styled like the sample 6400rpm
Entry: 1300rpm
